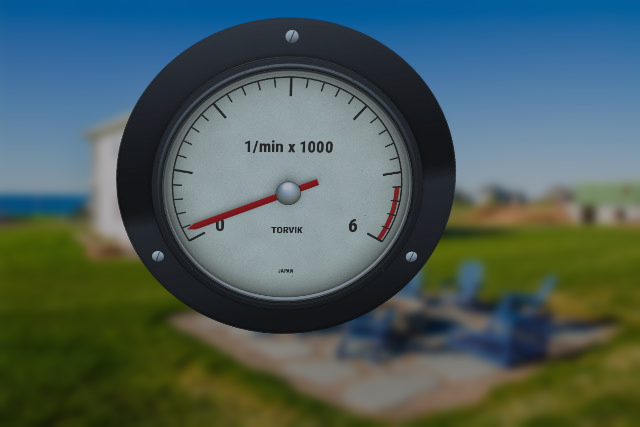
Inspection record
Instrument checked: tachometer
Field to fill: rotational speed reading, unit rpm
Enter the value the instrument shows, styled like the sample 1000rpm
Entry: 200rpm
